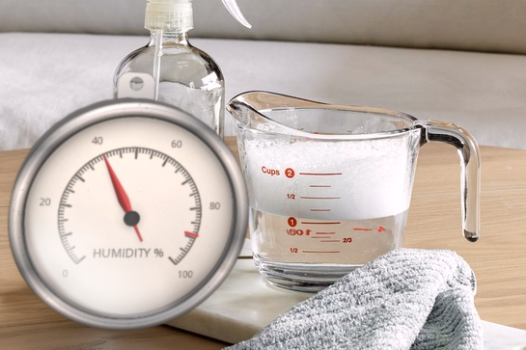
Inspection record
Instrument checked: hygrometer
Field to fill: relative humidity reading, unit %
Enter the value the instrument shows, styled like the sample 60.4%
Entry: 40%
